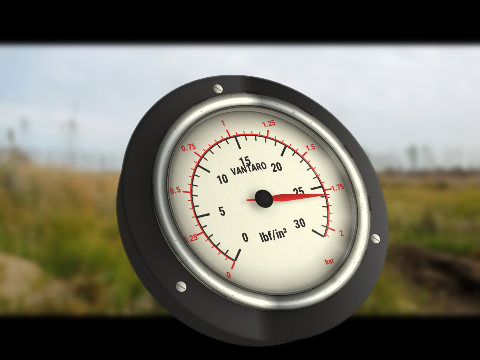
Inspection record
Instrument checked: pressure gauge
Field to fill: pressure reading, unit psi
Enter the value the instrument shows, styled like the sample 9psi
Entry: 26psi
